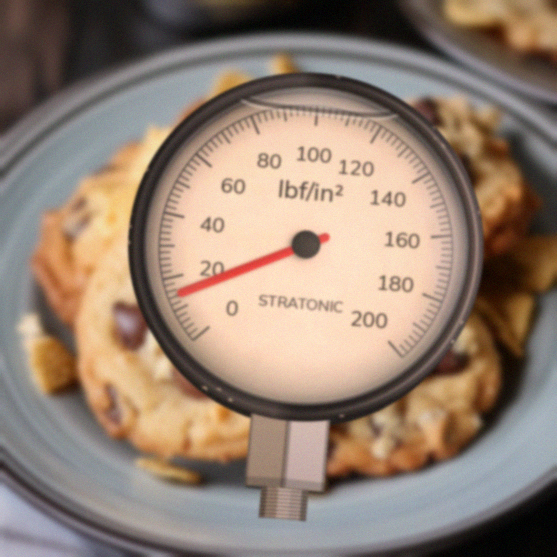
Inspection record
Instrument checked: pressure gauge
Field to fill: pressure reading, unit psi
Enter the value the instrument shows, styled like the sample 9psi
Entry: 14psi
